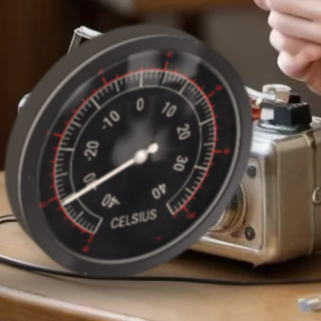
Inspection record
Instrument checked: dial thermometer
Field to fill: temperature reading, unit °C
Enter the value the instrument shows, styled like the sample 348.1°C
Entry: -30°C
